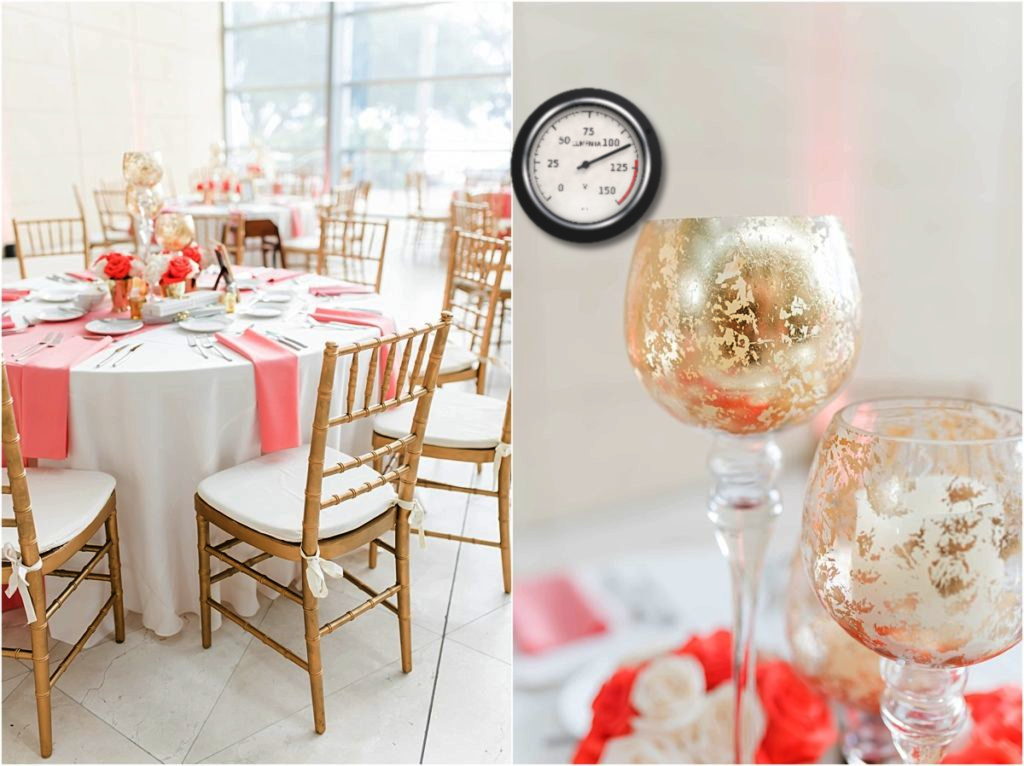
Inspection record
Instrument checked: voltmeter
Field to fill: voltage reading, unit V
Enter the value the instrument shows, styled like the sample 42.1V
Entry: 110V
